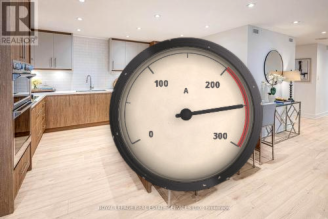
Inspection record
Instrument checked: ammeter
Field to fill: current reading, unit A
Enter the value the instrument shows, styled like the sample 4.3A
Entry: 250A
